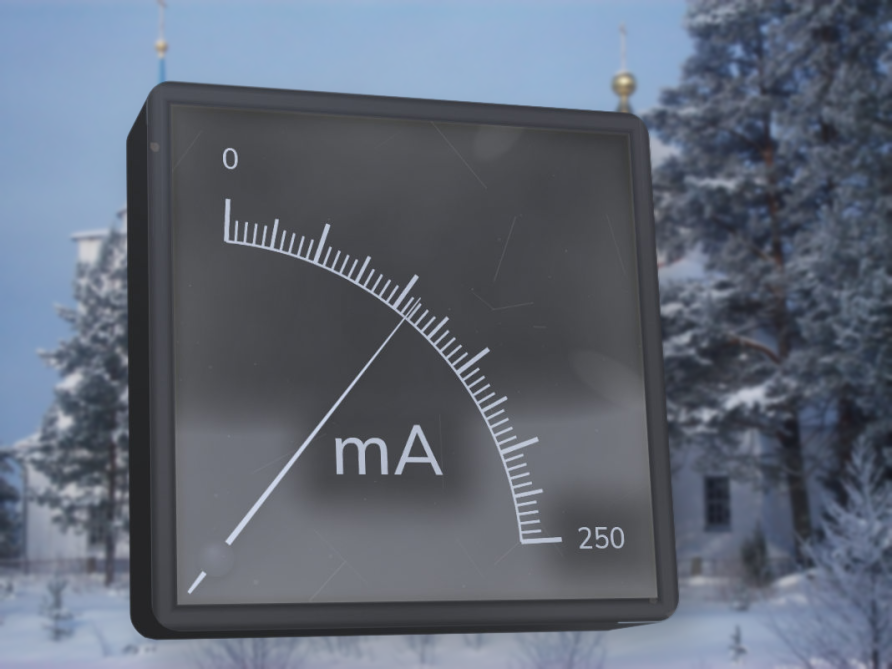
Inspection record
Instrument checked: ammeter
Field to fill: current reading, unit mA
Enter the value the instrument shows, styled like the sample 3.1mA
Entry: 107.5mA
